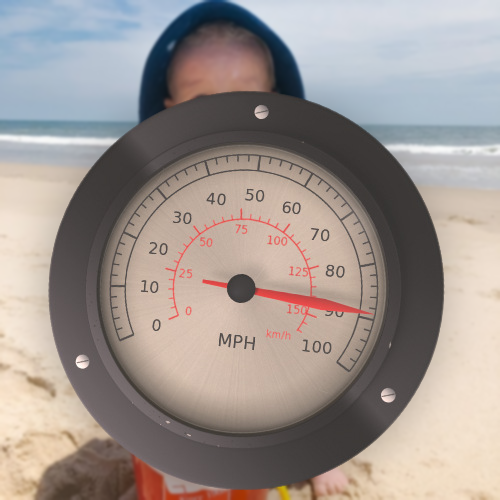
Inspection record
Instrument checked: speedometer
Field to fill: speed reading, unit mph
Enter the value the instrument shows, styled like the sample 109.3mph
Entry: 89mph
